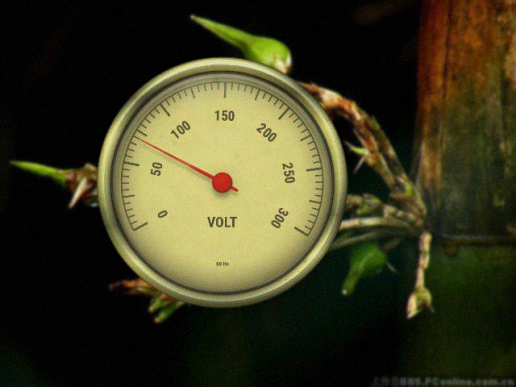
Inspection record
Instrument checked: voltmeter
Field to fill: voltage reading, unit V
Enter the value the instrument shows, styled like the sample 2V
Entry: 70V
